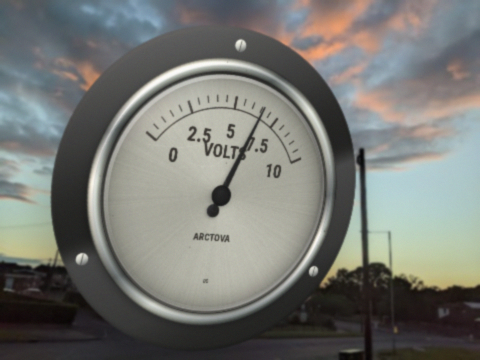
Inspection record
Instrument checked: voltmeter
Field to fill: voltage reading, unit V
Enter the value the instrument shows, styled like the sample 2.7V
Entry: 6.5V
